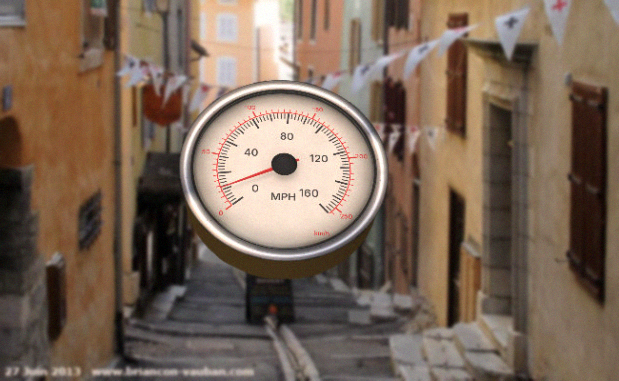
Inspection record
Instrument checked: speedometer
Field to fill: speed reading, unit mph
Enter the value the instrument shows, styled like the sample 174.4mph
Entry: 10mph
